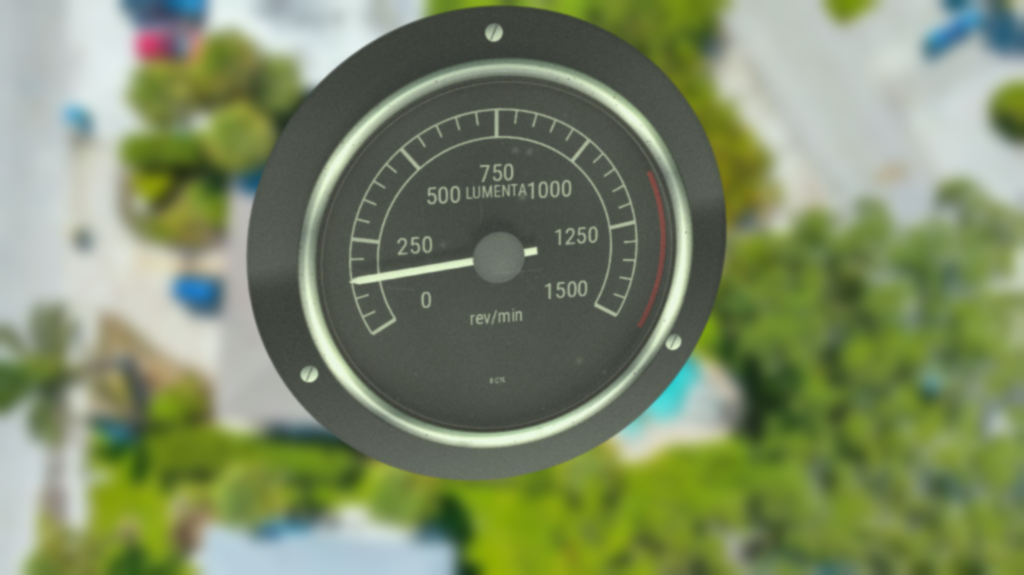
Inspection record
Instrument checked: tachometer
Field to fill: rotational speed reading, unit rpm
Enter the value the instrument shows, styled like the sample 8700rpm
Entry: 150rpm
